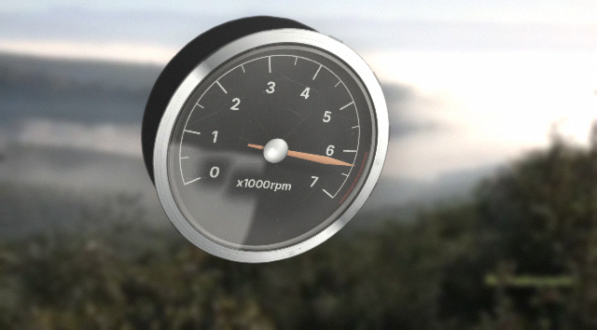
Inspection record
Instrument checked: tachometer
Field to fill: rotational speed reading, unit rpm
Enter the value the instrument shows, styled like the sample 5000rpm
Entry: 6250rpm
